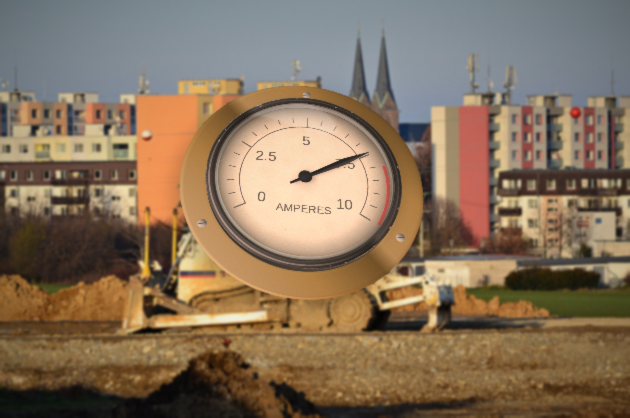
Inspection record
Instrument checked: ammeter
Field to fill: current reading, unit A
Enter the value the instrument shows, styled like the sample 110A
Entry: 7.5A
